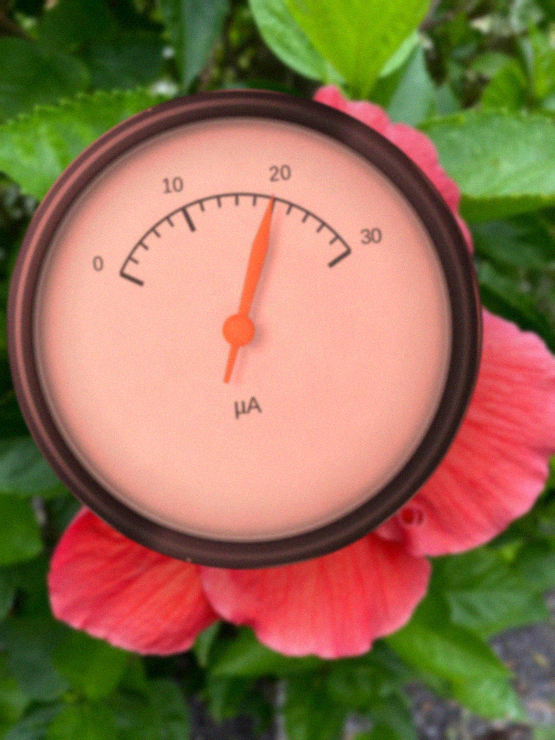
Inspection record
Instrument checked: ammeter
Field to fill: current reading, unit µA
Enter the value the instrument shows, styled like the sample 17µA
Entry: 20µA
